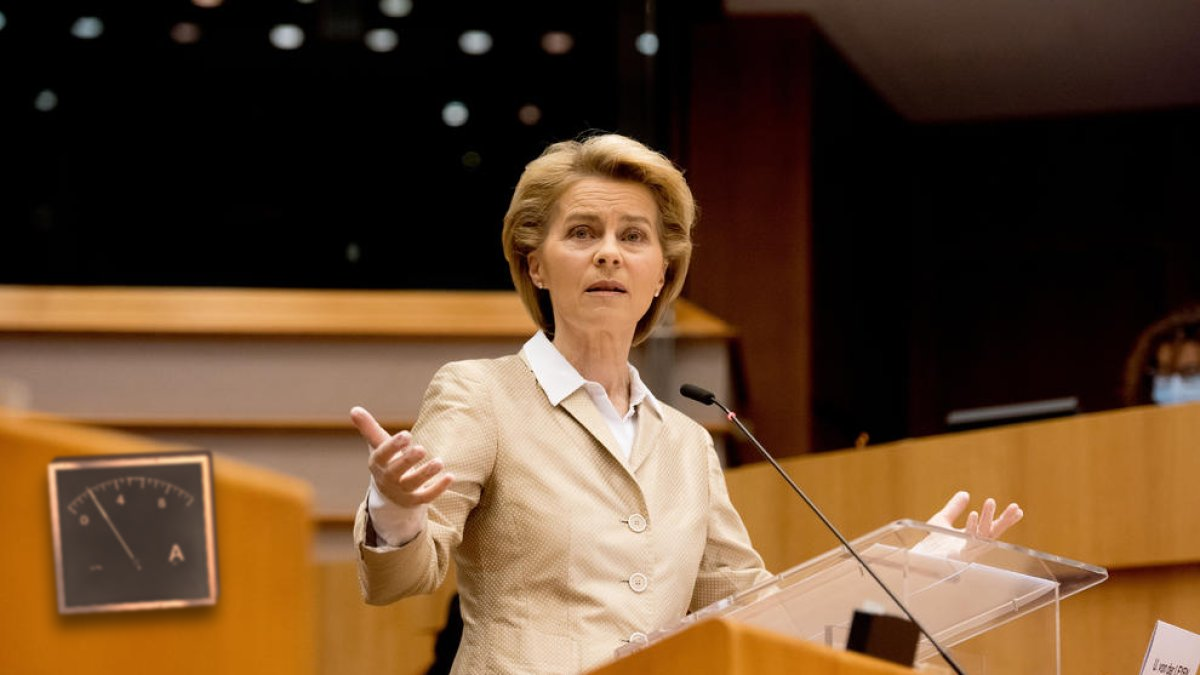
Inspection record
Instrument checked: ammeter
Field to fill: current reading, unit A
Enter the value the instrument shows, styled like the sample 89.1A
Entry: 2A
